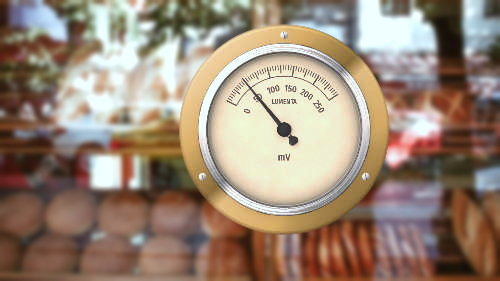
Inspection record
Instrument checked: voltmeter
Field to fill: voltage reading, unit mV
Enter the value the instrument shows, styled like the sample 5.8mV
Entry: 50mV
